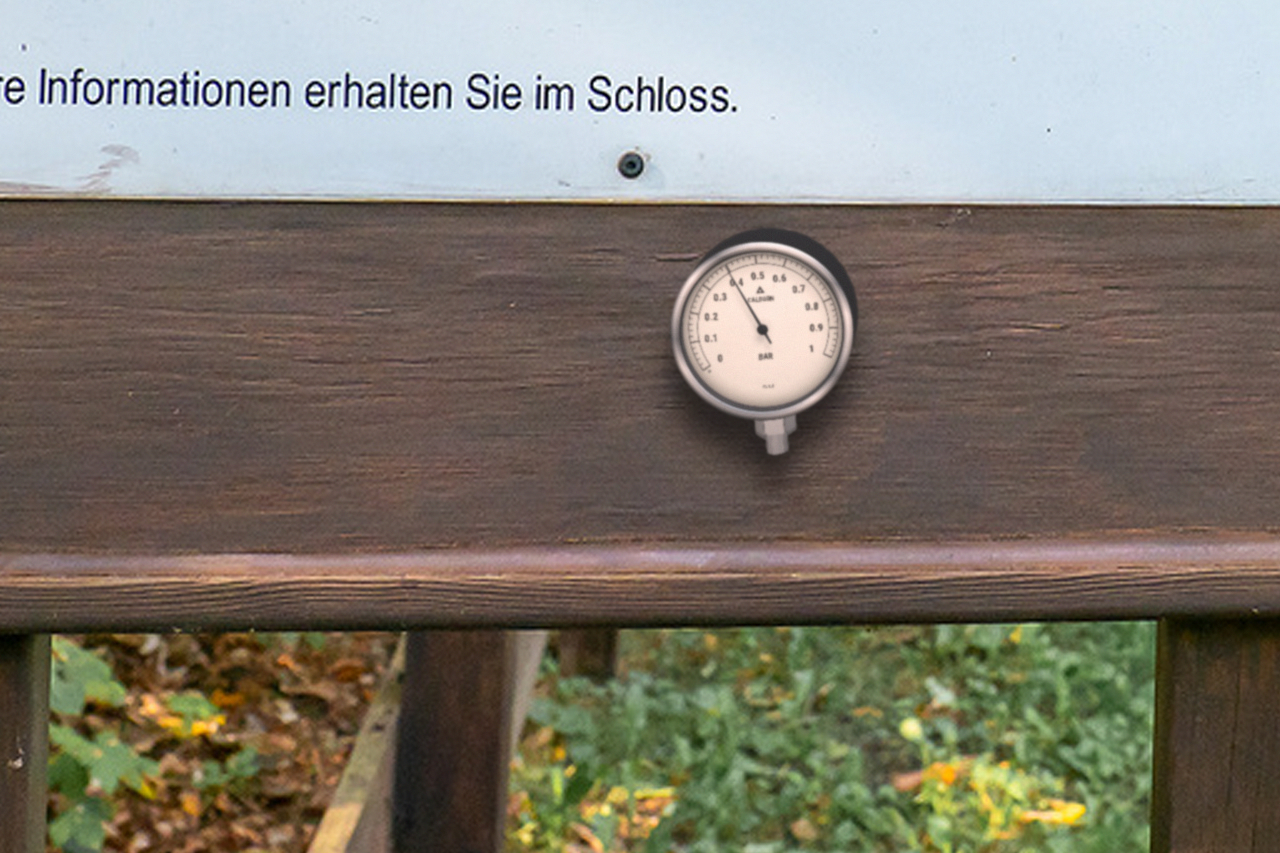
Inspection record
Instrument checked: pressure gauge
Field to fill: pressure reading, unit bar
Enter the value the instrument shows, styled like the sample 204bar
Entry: 0.4bar
